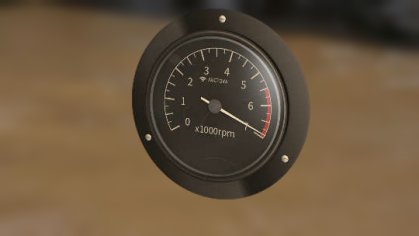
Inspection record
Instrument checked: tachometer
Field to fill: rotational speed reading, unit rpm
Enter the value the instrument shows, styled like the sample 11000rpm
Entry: 6875rpm
